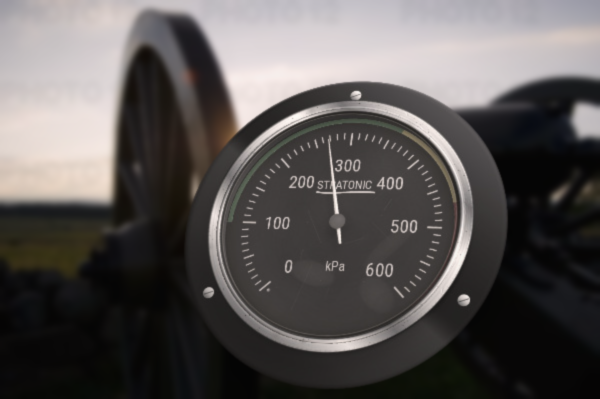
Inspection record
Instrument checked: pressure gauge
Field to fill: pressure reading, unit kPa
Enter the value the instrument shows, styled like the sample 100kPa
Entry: 270kPa
